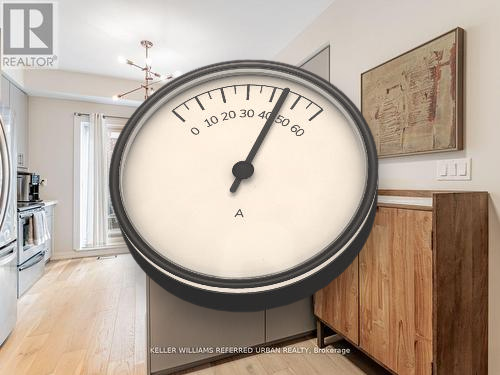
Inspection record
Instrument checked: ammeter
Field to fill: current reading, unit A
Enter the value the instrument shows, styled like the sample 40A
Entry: 45A
